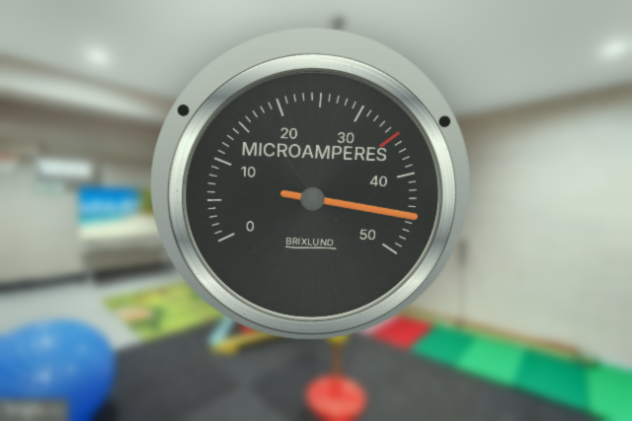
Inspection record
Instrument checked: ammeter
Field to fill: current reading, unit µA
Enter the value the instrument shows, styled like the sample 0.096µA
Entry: 45µA
